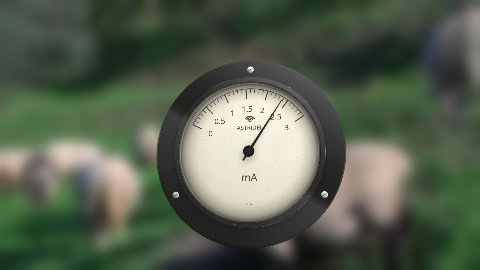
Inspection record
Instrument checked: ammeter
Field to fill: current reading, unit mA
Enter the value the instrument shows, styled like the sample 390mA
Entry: 2.4mA
